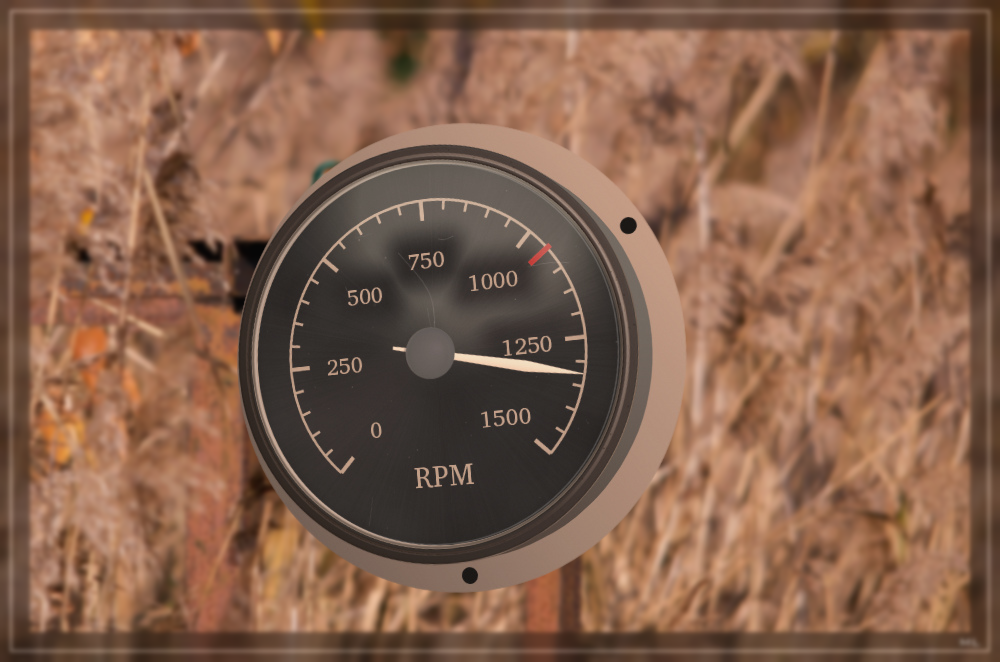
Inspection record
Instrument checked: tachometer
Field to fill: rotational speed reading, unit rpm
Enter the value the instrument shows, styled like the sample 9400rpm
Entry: 1325rpm
